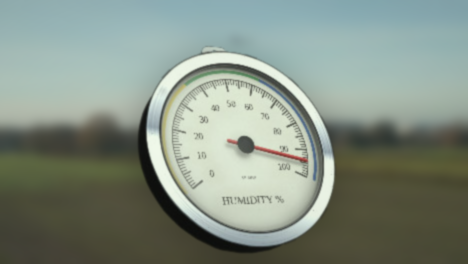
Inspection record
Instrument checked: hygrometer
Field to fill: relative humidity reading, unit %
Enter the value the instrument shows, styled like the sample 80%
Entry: 95%
